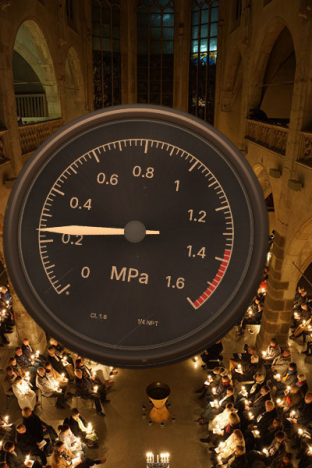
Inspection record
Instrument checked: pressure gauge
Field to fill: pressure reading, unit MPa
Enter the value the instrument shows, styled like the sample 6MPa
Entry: 0.24MPa
